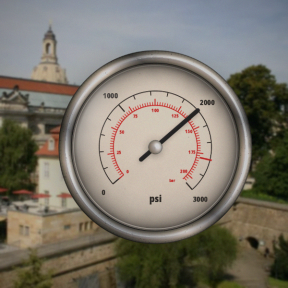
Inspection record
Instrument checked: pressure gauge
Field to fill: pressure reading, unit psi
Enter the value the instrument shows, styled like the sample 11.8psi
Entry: 2000psi
